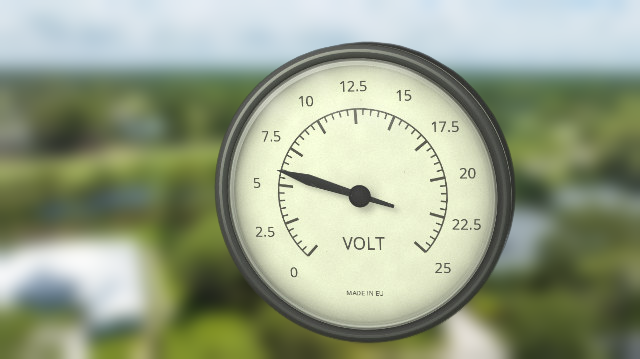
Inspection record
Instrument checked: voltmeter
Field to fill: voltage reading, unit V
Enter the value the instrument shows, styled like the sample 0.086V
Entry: 6V
